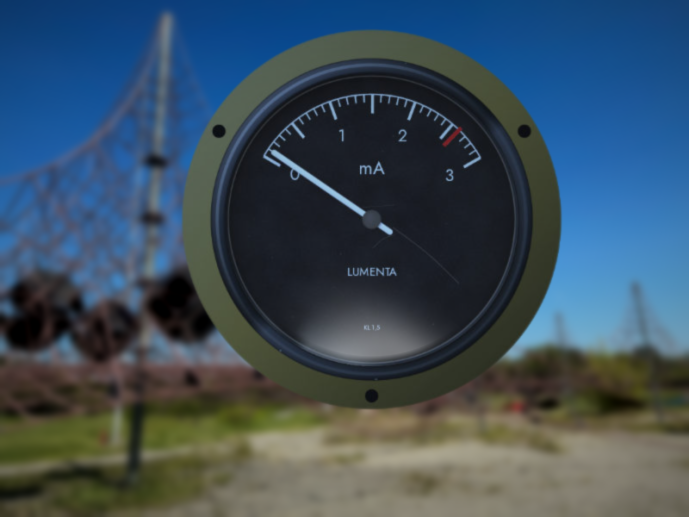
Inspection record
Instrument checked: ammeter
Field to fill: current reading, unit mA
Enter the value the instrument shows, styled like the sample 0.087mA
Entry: 0.1mA
